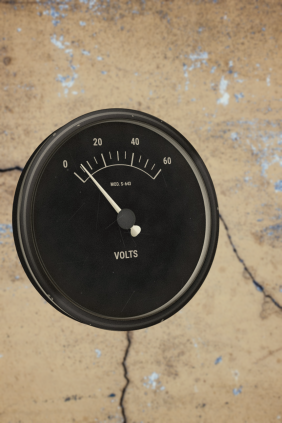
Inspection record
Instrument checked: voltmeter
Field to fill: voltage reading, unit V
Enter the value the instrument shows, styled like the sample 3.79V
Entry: 5V
